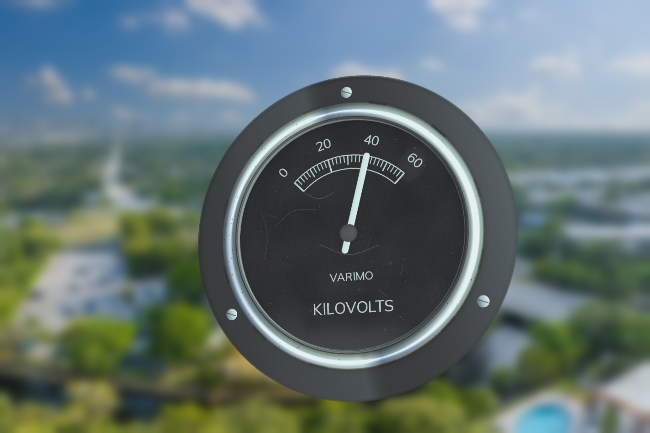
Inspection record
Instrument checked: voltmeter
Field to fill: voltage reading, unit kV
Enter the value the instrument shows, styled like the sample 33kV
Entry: 40kV
